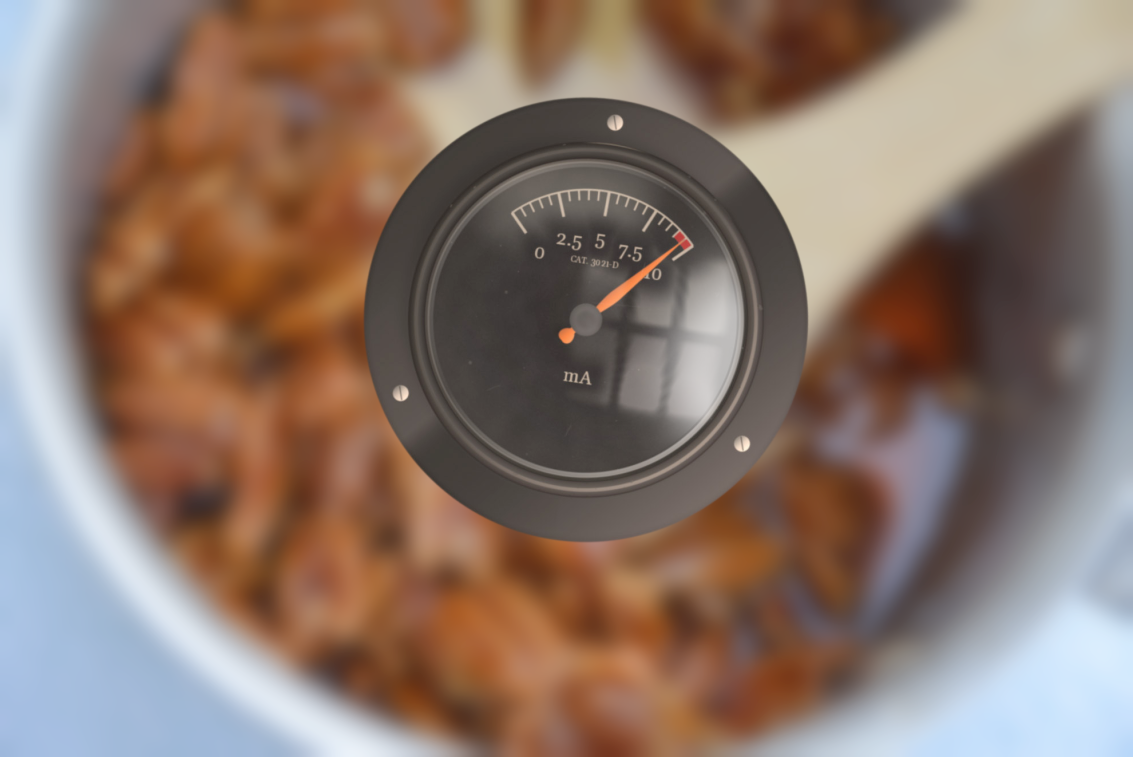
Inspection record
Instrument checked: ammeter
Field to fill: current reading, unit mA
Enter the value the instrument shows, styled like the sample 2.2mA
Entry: 9.5mA
